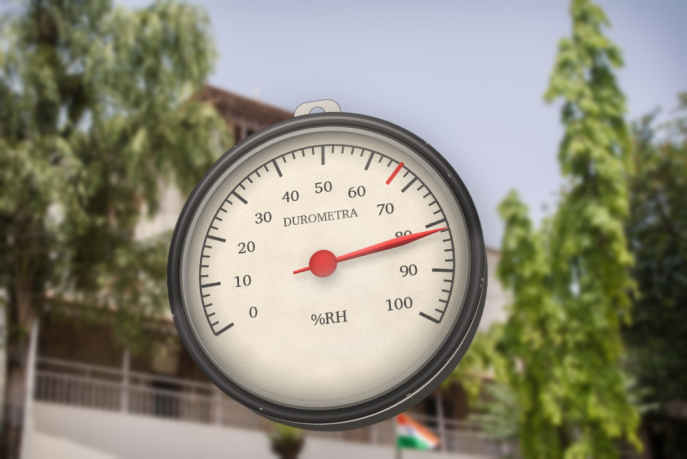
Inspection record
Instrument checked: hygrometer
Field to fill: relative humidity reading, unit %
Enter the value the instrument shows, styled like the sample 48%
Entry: 82%
